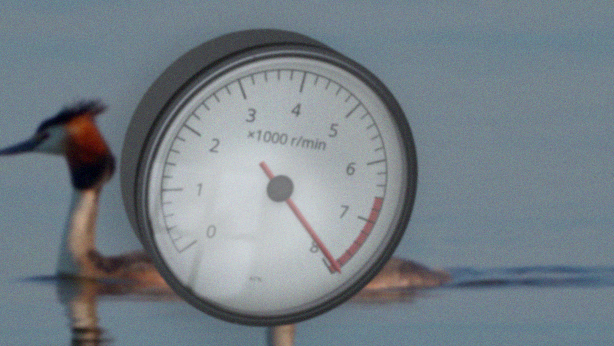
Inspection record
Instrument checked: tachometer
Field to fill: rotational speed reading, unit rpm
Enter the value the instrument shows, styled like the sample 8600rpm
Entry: 7900rpm
